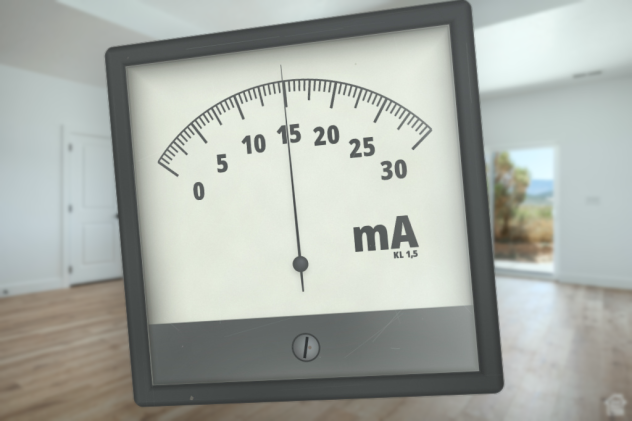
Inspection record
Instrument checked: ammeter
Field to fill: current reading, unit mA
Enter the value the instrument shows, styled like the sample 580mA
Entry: 15mA
